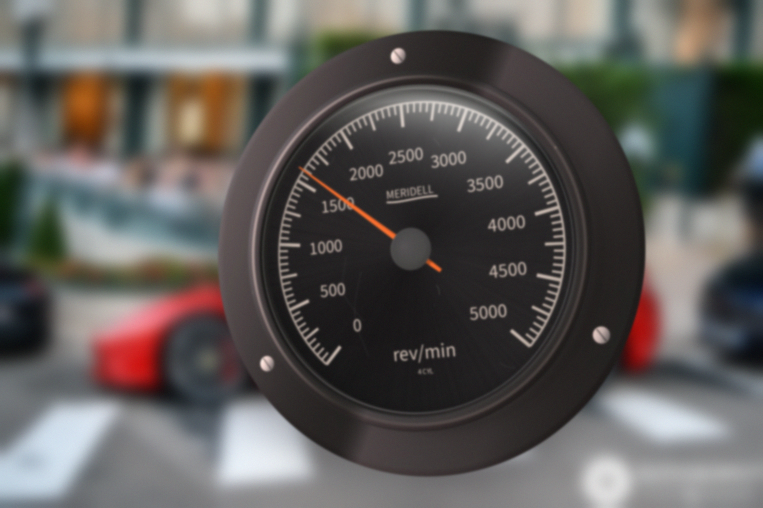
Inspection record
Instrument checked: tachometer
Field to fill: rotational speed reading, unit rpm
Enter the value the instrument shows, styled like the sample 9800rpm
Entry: 1600rpm
